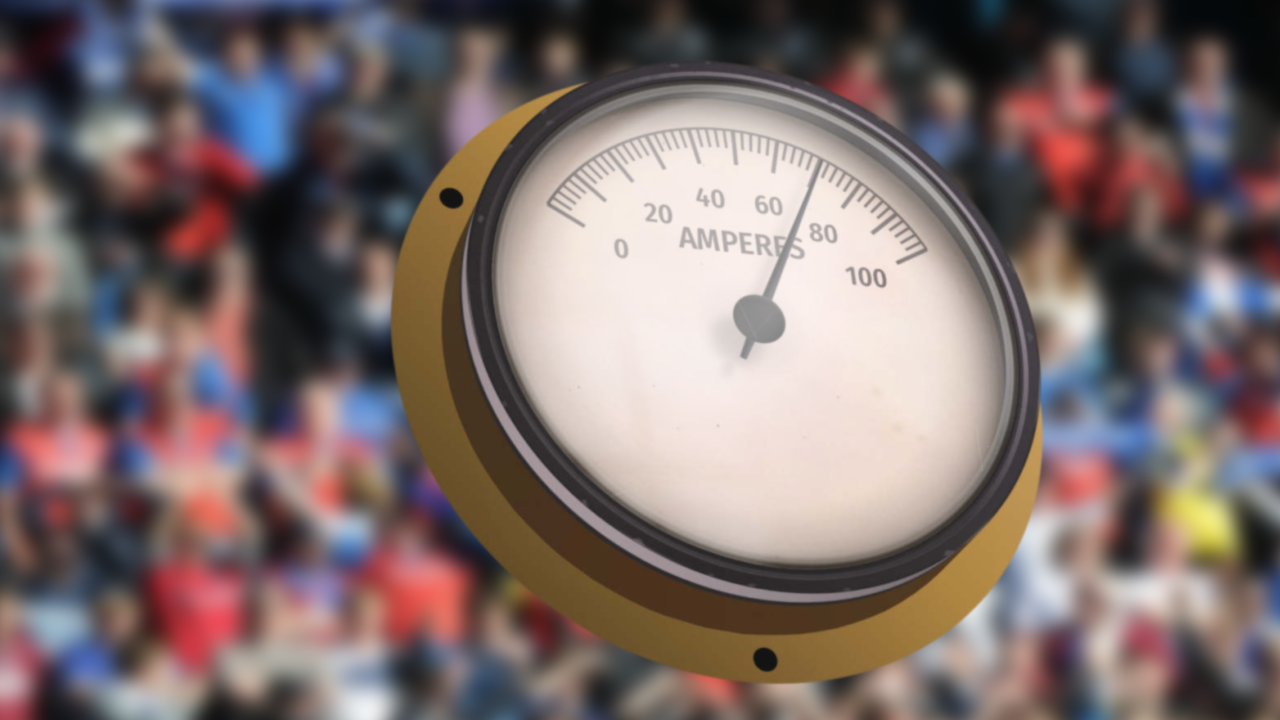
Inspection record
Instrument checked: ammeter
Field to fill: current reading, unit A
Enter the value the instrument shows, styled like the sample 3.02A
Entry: 70A
